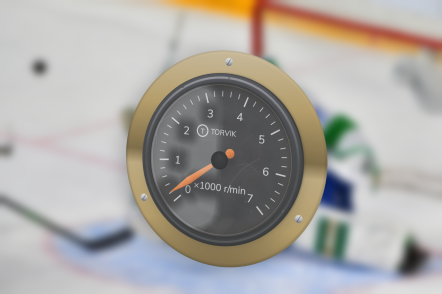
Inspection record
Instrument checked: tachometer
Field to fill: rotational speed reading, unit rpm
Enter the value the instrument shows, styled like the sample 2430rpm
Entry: 200rpm
